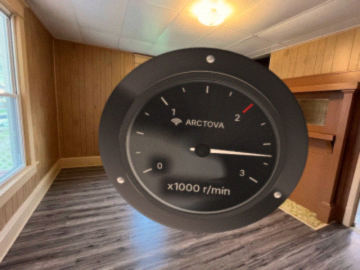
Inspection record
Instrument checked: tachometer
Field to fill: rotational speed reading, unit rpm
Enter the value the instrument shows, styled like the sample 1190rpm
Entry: 2625rpm
